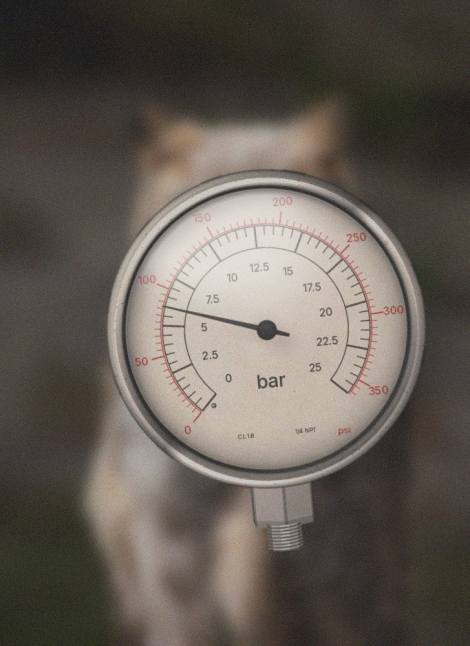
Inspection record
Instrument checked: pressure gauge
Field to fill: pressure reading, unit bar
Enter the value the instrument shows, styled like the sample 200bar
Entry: 6bar
